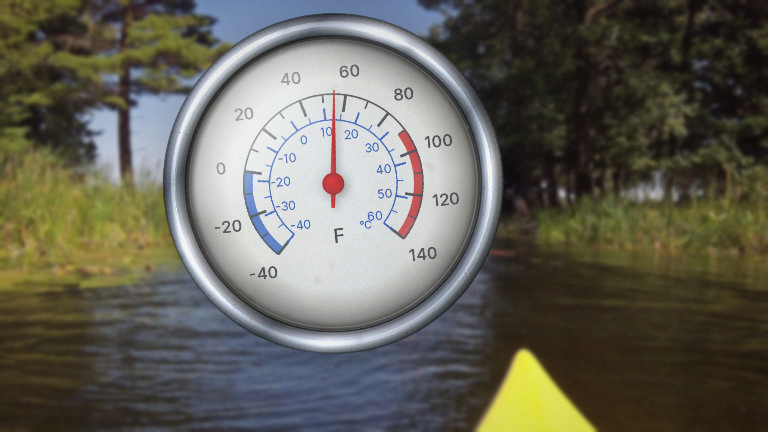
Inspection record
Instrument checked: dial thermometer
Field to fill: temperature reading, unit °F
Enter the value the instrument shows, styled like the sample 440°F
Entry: 55°F
